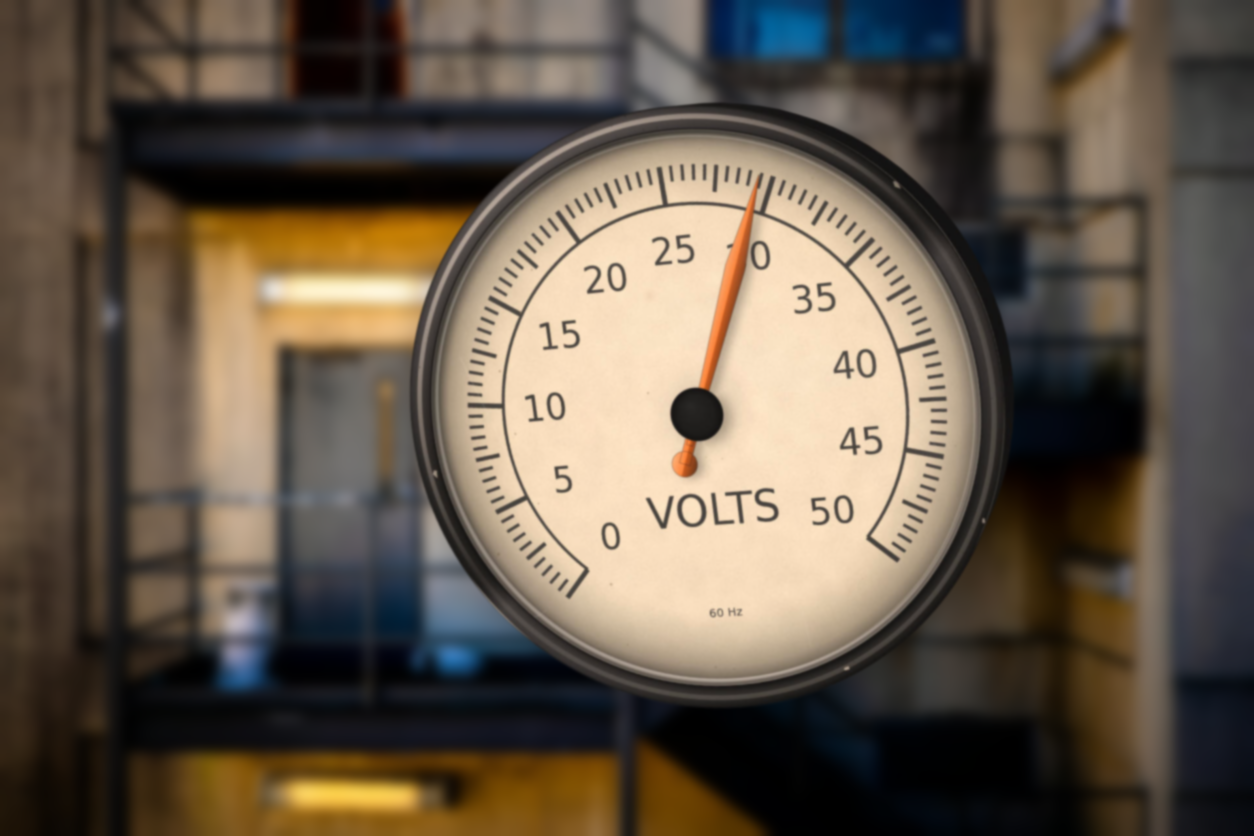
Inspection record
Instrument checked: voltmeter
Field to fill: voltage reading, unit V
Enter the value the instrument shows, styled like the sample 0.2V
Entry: 29.5V
